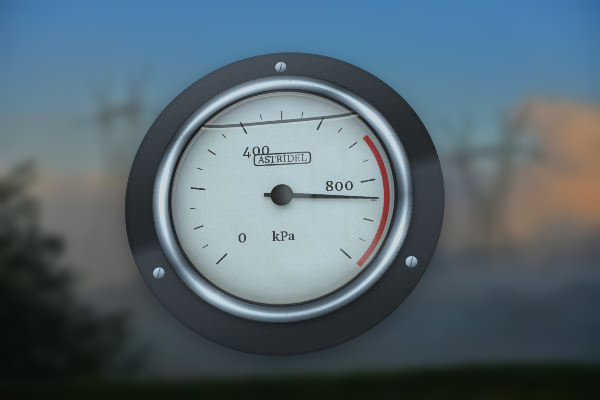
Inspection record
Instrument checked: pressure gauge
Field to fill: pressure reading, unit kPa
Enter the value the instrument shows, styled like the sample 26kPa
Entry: 850kPa
